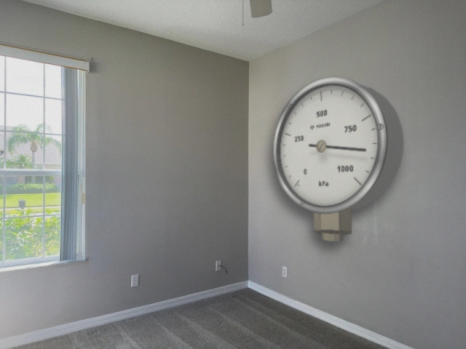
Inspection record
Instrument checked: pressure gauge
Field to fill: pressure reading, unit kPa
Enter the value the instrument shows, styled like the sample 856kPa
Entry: 875kPa
